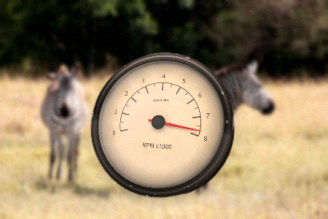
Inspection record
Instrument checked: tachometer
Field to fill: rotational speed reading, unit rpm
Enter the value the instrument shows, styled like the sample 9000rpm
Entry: 7750rpm
